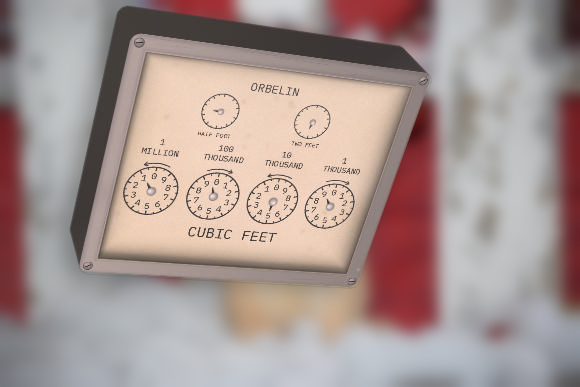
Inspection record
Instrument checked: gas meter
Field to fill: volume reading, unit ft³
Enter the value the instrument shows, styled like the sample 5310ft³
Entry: 94900ft³
